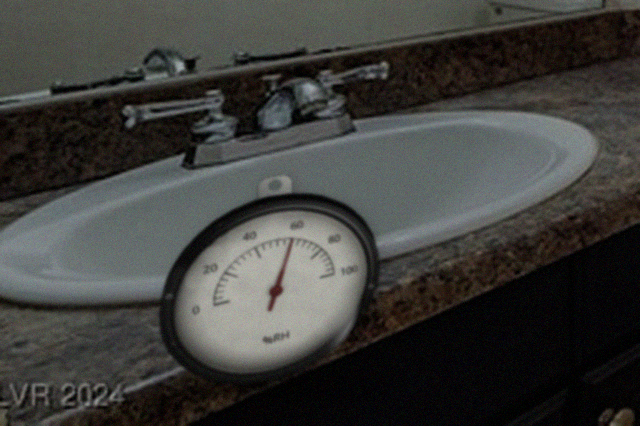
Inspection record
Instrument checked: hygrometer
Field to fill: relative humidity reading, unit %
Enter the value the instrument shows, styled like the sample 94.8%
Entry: 60%
